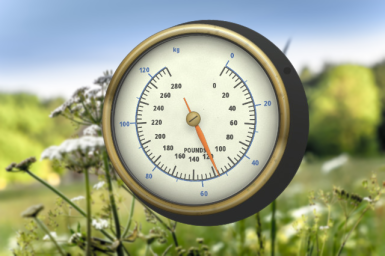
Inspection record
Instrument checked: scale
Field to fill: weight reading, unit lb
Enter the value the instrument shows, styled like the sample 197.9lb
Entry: 116lb
